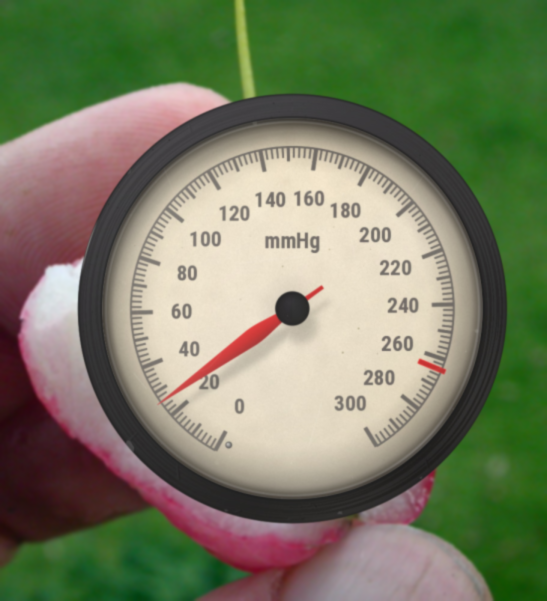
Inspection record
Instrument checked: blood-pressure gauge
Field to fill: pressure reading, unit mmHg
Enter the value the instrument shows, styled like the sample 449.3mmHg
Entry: 26mmHg
